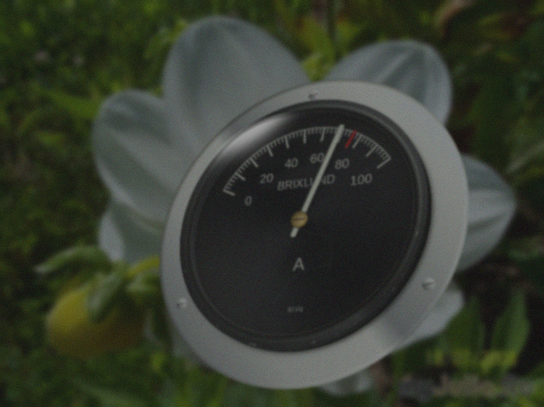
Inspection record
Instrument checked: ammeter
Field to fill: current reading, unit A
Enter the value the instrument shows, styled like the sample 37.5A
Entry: 70A
